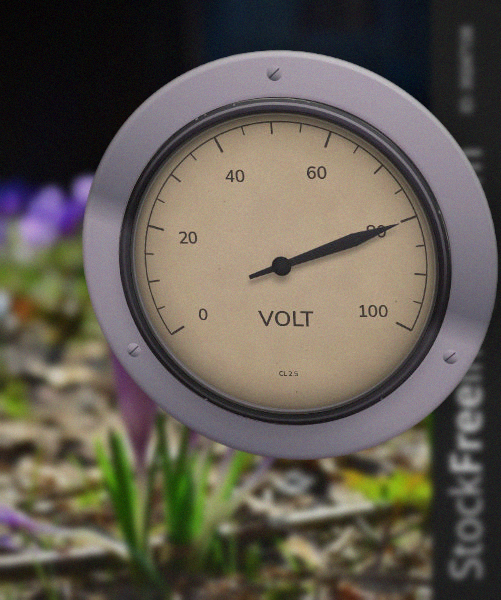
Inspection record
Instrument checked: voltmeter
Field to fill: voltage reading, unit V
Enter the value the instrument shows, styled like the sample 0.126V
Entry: 80V
